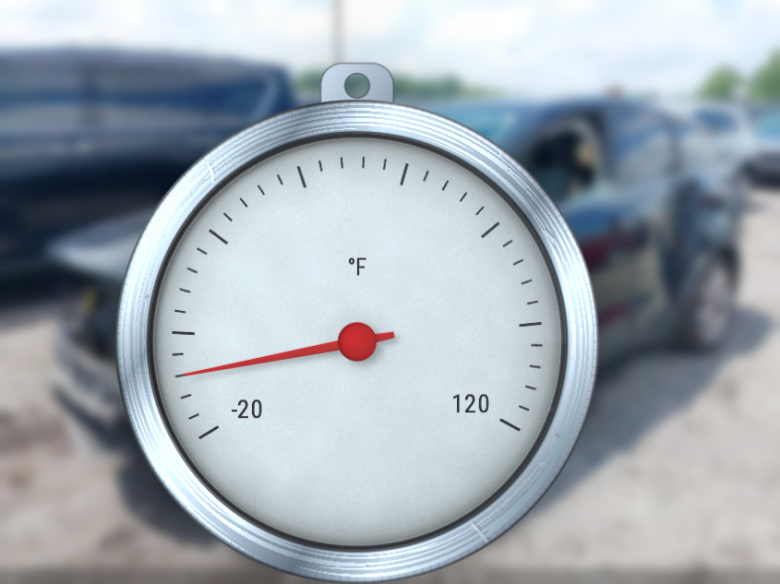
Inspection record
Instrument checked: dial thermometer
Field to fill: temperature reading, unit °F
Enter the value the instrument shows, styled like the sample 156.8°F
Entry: -8°F
